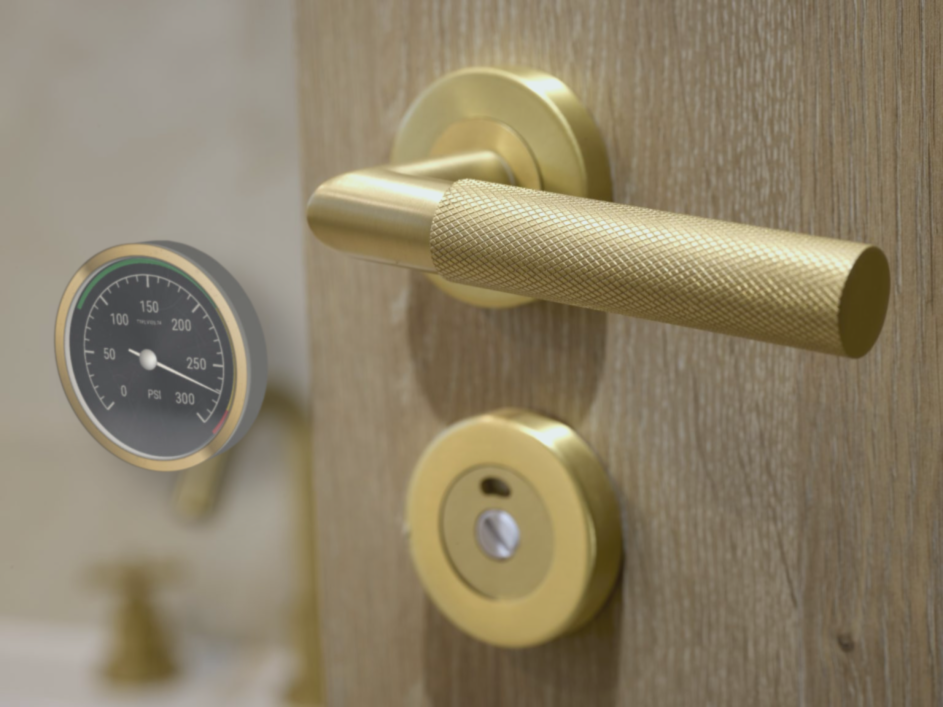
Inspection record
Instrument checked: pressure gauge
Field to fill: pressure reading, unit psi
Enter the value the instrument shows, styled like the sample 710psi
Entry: 270psi
